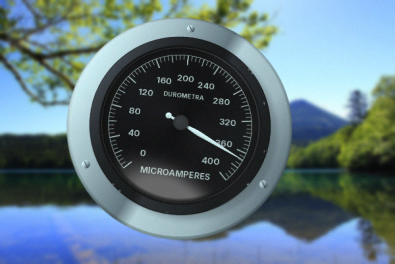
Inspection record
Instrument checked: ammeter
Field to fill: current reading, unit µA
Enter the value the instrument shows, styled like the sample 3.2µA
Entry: 370µA
